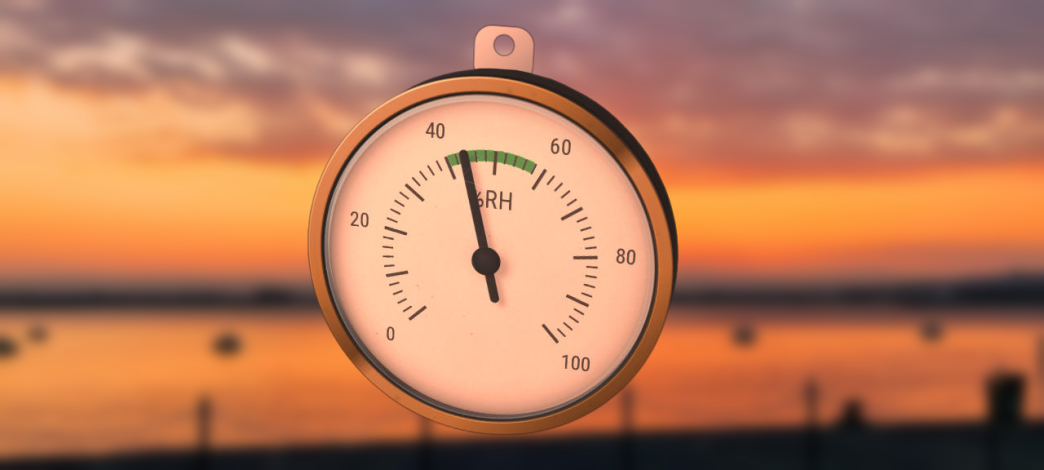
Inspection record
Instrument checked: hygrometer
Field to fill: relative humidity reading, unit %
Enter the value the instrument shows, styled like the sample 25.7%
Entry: 44%
